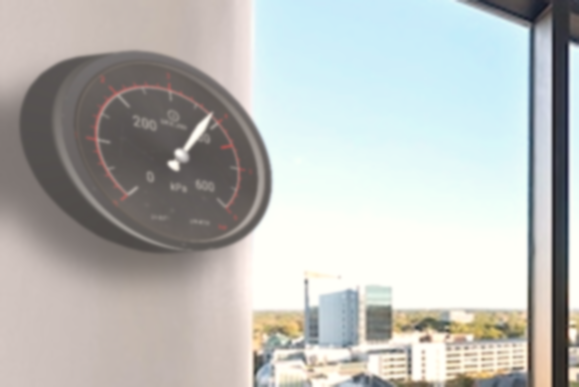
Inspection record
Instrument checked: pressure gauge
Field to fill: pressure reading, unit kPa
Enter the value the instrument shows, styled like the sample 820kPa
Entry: 375kPa
